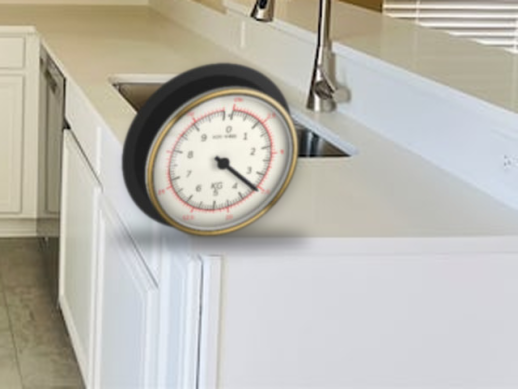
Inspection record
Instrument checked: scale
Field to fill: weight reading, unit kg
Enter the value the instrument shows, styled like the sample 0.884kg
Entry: 3.5kg
